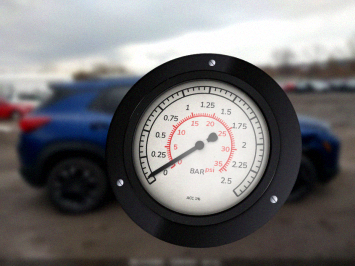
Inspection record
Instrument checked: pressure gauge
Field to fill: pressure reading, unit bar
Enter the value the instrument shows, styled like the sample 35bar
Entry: 0.05bar
